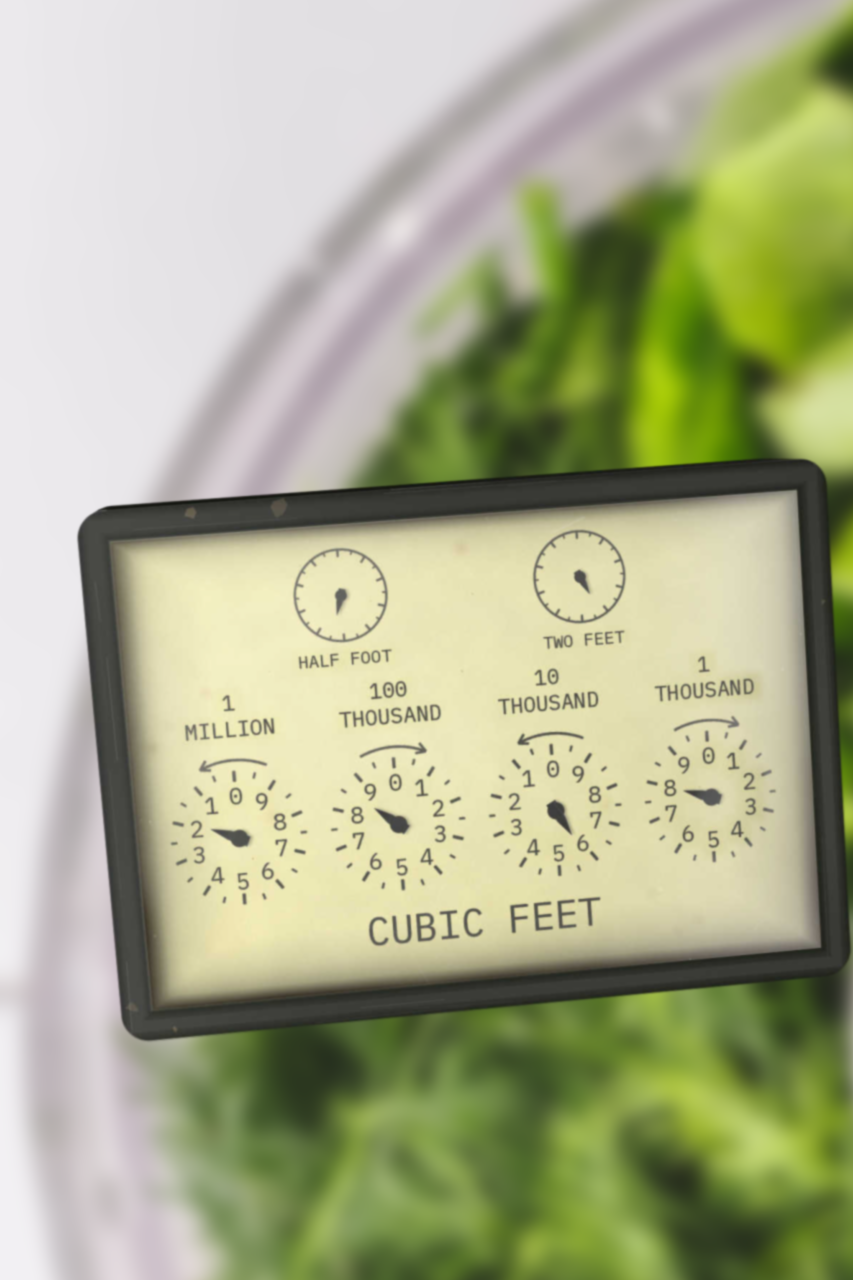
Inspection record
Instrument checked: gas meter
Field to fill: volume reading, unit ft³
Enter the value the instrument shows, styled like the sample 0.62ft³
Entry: 185800ft³
